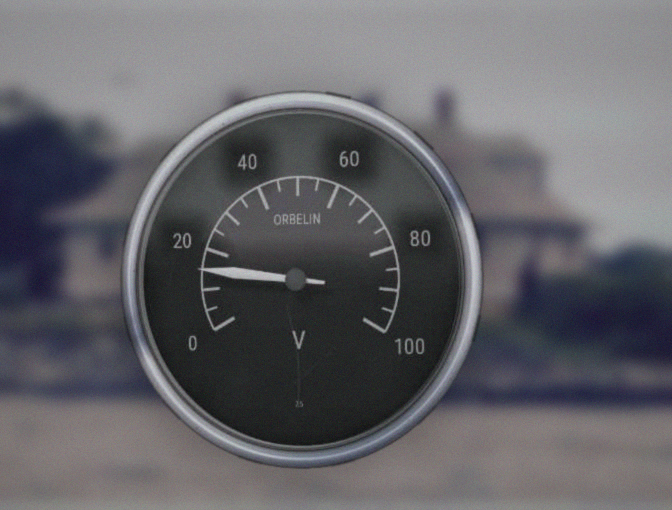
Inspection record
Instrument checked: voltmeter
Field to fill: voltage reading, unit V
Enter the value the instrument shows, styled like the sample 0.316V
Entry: 15V
